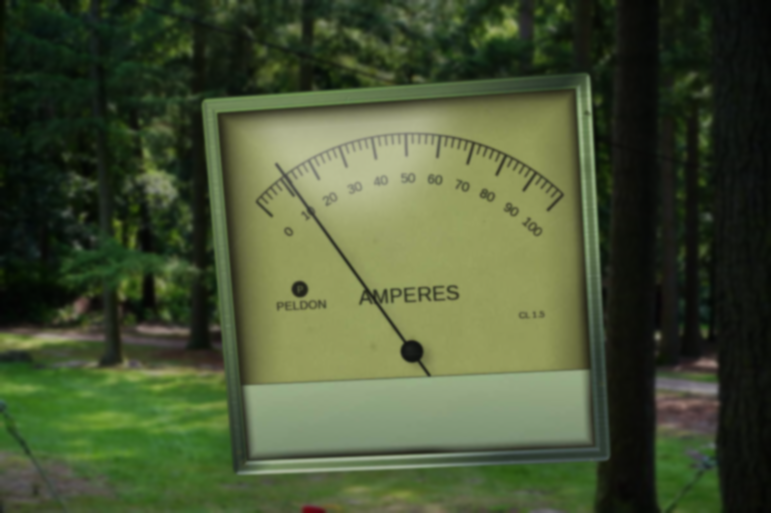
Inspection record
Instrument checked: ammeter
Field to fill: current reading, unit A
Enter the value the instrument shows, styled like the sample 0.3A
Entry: 12A
